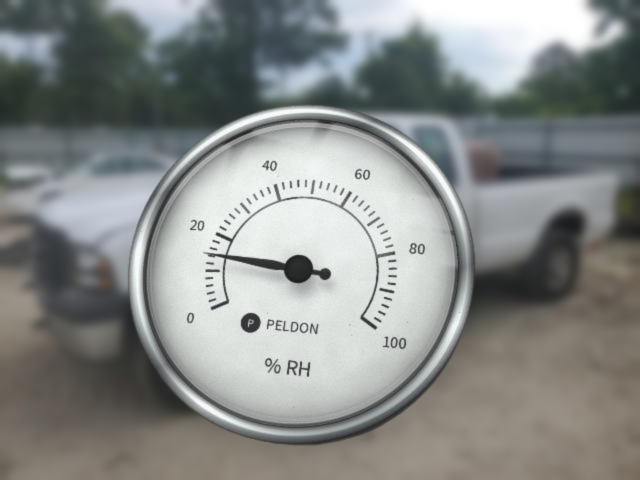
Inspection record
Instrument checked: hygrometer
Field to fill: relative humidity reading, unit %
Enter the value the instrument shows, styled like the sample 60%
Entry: 14%
